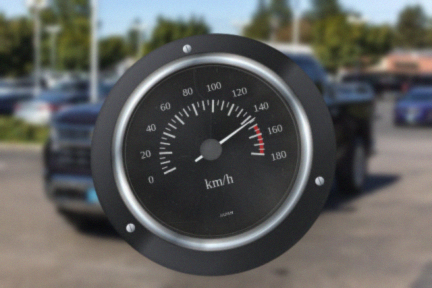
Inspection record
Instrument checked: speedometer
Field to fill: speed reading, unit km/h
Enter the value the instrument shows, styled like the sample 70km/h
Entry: 145km/h
